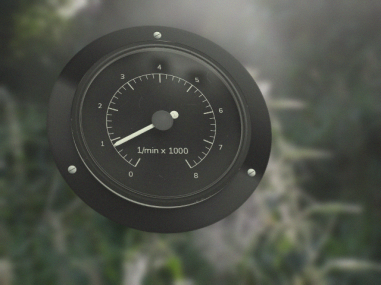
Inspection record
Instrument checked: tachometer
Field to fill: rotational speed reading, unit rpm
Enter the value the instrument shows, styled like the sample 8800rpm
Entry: 800rpm
